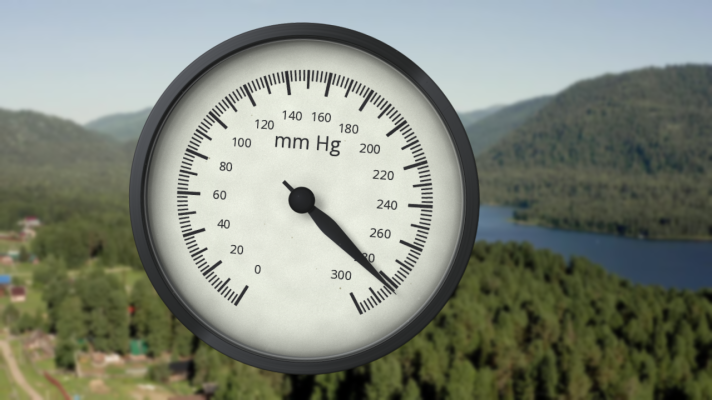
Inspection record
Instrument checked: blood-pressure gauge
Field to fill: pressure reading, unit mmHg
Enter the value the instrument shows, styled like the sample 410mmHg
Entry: 282mmHg
